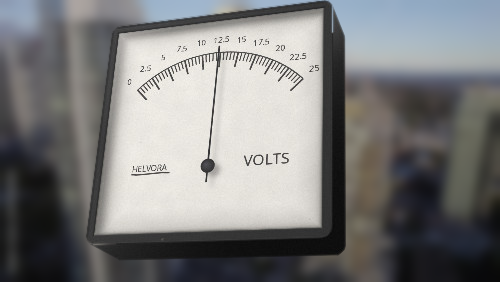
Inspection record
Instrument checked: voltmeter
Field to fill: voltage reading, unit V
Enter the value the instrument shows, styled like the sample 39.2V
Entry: 12.5V
